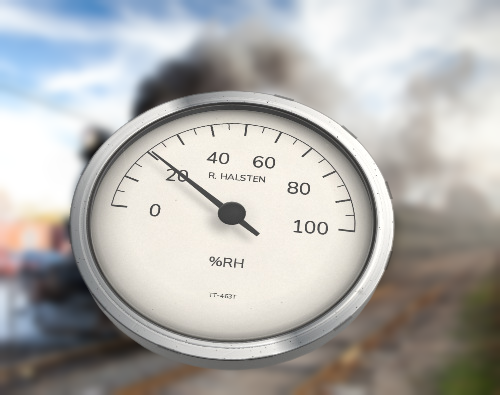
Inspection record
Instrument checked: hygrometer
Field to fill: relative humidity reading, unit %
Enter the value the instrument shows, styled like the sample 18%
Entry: 20%
